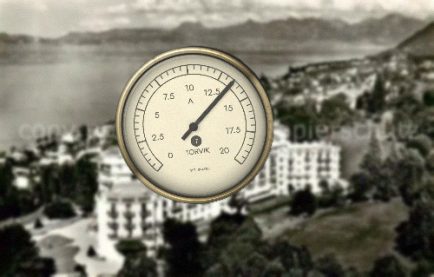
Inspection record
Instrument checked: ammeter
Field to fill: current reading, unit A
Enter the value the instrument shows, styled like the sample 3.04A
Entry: 13.5A
